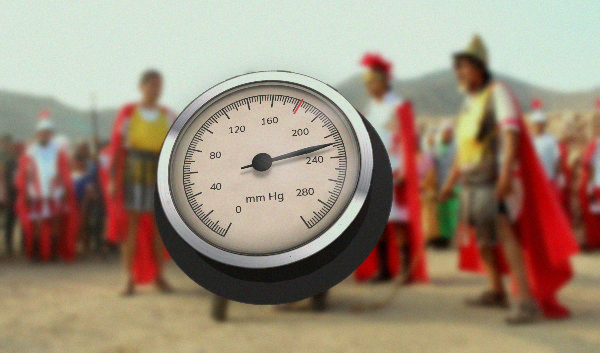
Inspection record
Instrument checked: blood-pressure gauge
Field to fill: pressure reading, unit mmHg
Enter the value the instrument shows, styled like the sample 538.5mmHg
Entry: 230mmHg
